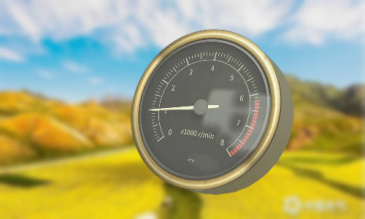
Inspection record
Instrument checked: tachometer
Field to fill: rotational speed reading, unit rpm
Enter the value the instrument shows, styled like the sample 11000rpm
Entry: 1000rpm
